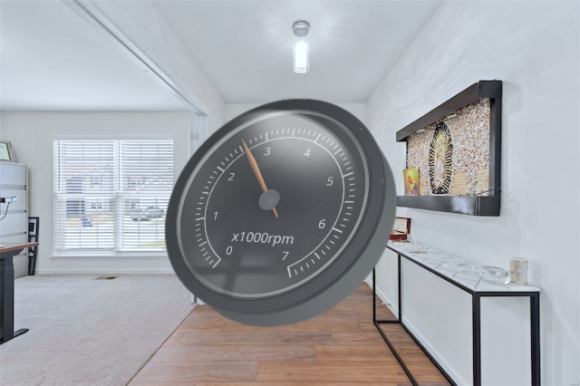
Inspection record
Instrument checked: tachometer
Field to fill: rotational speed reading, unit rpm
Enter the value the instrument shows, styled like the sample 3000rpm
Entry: 2600rpm
